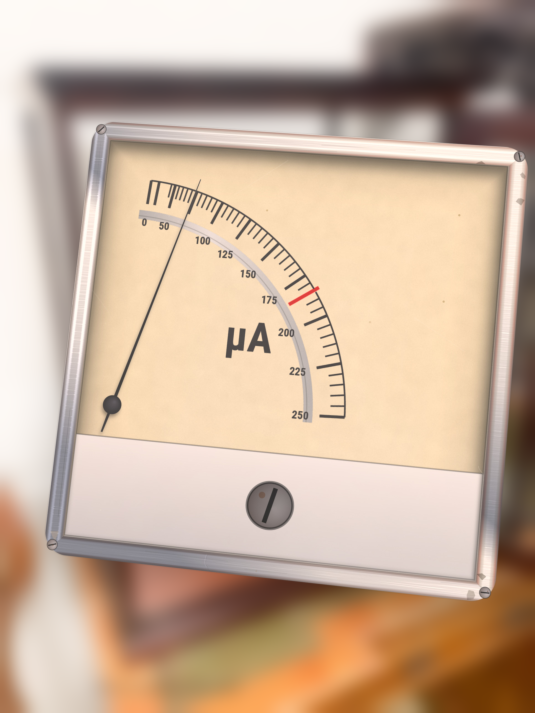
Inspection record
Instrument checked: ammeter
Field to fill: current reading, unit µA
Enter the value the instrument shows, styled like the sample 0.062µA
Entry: 75µA
